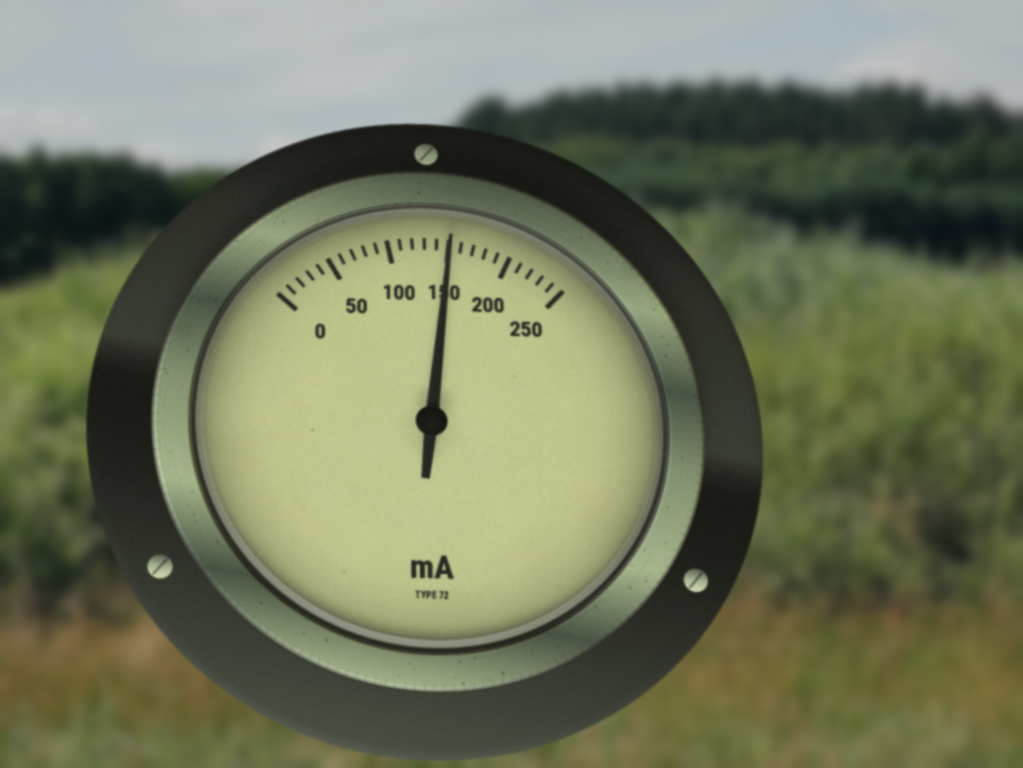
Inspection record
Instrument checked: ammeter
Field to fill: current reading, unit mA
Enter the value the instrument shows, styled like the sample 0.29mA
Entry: 150mA
